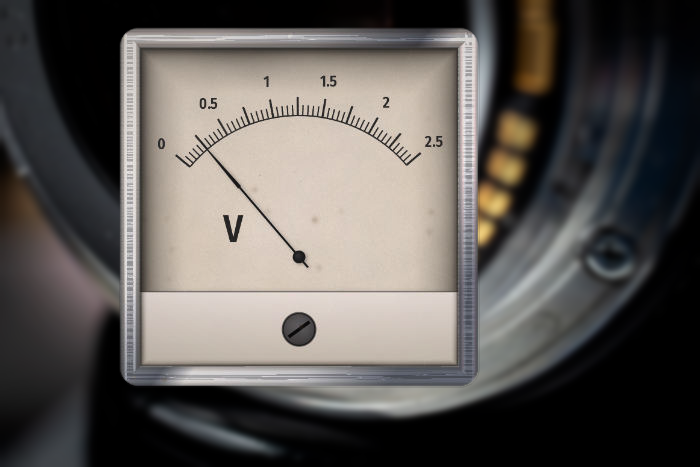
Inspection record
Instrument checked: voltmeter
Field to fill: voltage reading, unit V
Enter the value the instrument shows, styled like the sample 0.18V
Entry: 0.25V
